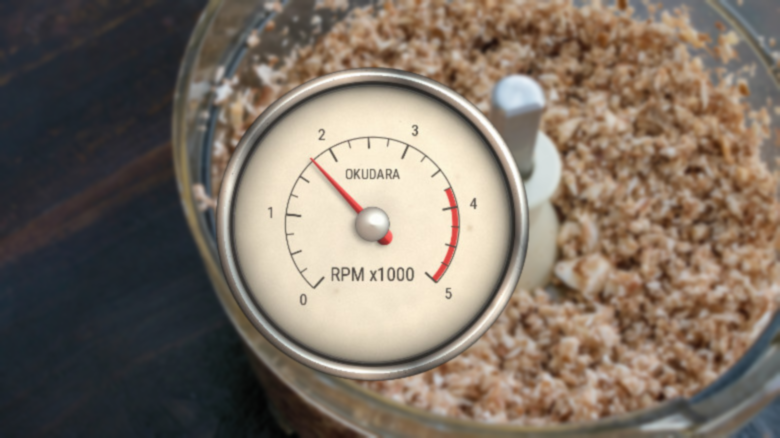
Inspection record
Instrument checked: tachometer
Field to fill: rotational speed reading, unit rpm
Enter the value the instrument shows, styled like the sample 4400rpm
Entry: 1750rpm
